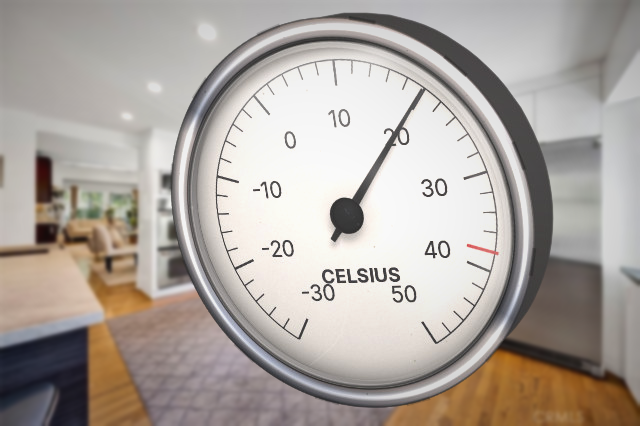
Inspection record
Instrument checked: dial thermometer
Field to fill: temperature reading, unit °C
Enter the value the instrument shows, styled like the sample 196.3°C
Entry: 20°C
